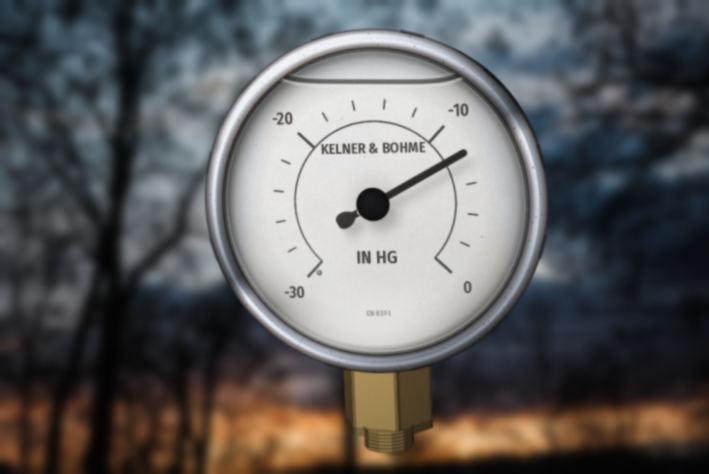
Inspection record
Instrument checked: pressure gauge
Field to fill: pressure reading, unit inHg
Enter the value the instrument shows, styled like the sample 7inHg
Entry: -8inHg
